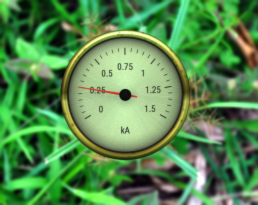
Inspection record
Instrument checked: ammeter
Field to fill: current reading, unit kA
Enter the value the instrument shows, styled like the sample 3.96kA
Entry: 0.25kA
